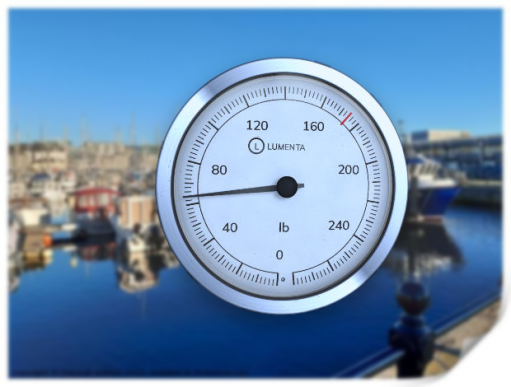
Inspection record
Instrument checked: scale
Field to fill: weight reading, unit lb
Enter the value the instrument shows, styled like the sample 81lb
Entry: 64lb
